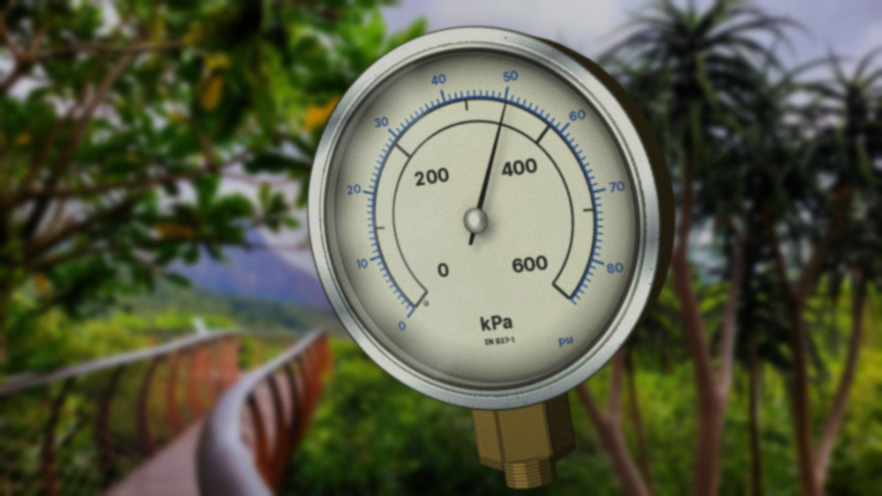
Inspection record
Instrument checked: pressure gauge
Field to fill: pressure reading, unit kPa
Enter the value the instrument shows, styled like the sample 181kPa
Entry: 350kPa
